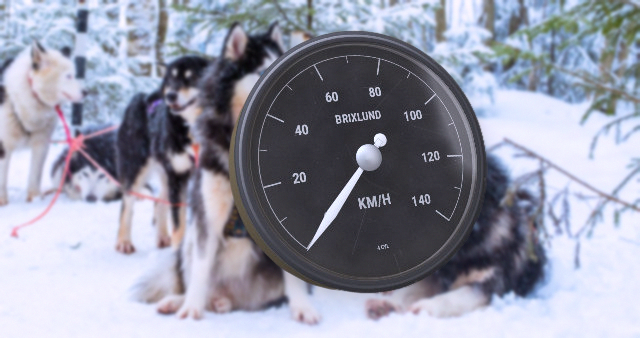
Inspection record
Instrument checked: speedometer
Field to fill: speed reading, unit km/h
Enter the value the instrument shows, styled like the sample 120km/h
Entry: 0km/h
